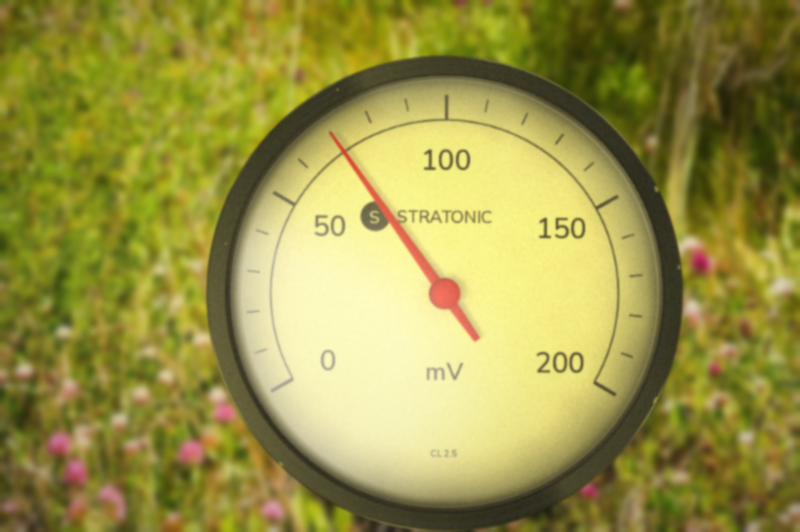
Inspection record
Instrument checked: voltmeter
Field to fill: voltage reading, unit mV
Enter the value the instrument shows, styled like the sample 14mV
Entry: 70mV
